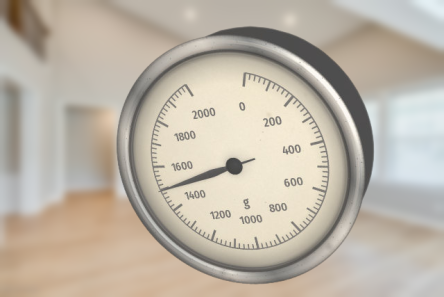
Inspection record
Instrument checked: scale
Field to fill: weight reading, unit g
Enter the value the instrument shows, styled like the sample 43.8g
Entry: 1500g
